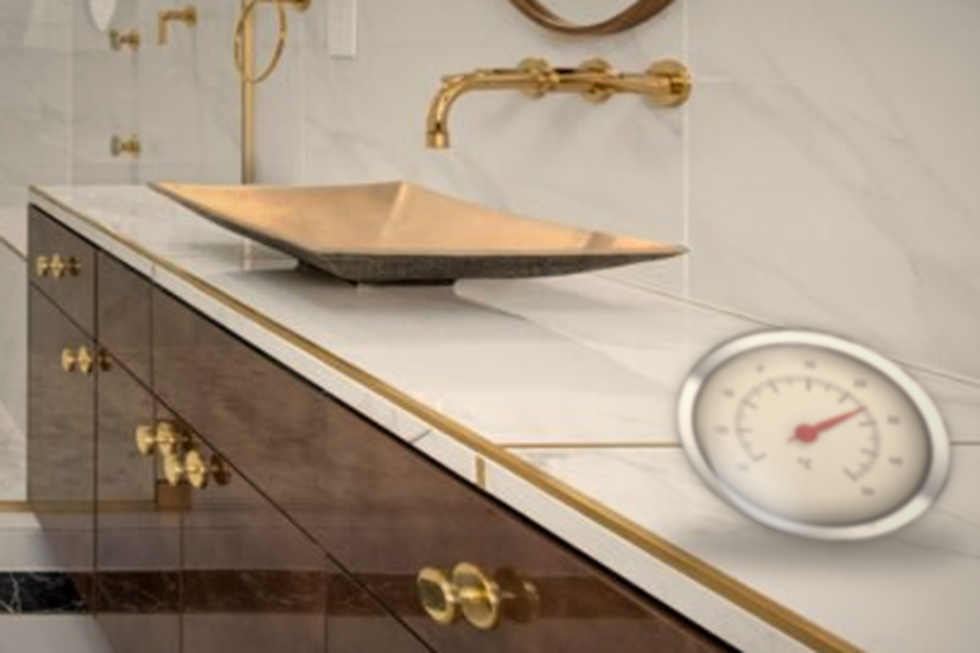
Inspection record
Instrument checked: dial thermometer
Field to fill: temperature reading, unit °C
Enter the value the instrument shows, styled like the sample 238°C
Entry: 25°C
